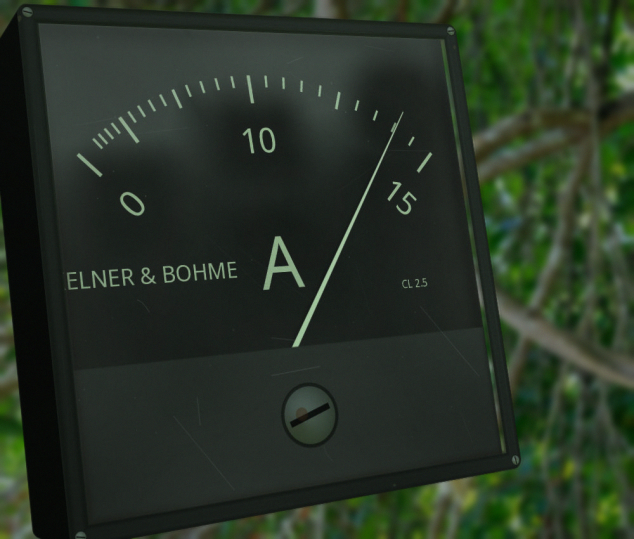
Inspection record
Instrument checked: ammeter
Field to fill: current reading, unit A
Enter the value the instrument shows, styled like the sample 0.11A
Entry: 14A
